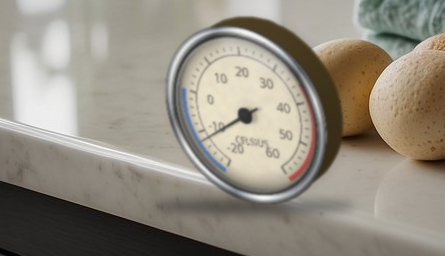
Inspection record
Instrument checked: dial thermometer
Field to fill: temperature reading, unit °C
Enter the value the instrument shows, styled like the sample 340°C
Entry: -12°C
